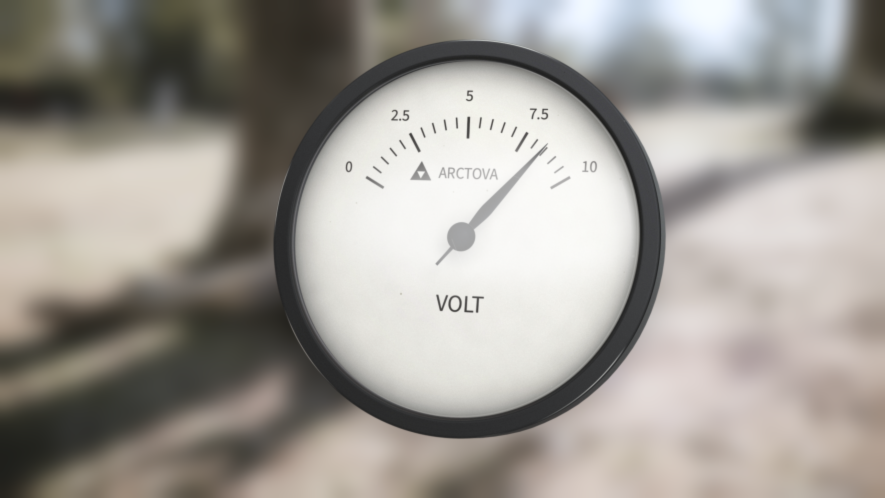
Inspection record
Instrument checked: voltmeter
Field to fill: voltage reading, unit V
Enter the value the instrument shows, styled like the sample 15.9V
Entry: 8.5V
